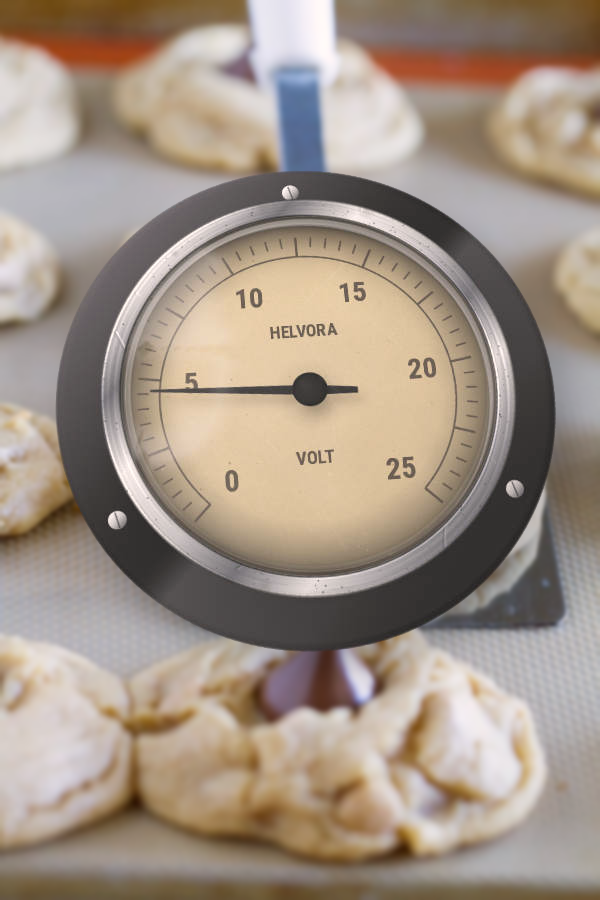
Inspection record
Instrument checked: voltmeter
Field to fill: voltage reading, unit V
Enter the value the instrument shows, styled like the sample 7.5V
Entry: 4.5V
